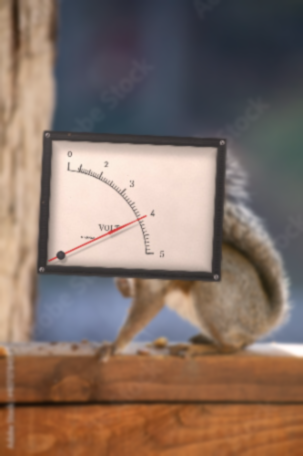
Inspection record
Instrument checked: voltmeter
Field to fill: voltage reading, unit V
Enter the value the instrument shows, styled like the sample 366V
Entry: 4V
